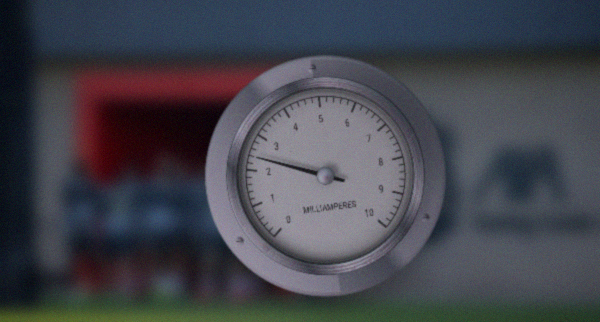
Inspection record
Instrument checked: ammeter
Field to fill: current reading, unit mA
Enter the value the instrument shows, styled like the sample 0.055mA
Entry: 2.4mA
